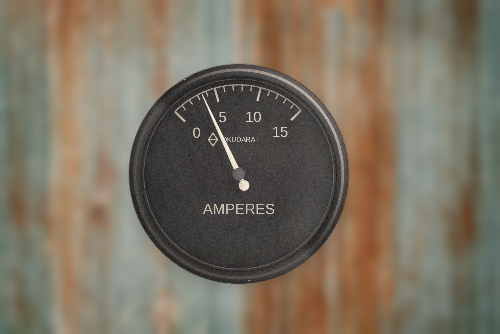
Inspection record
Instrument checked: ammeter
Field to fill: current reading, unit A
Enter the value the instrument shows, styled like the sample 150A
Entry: 3.5A
